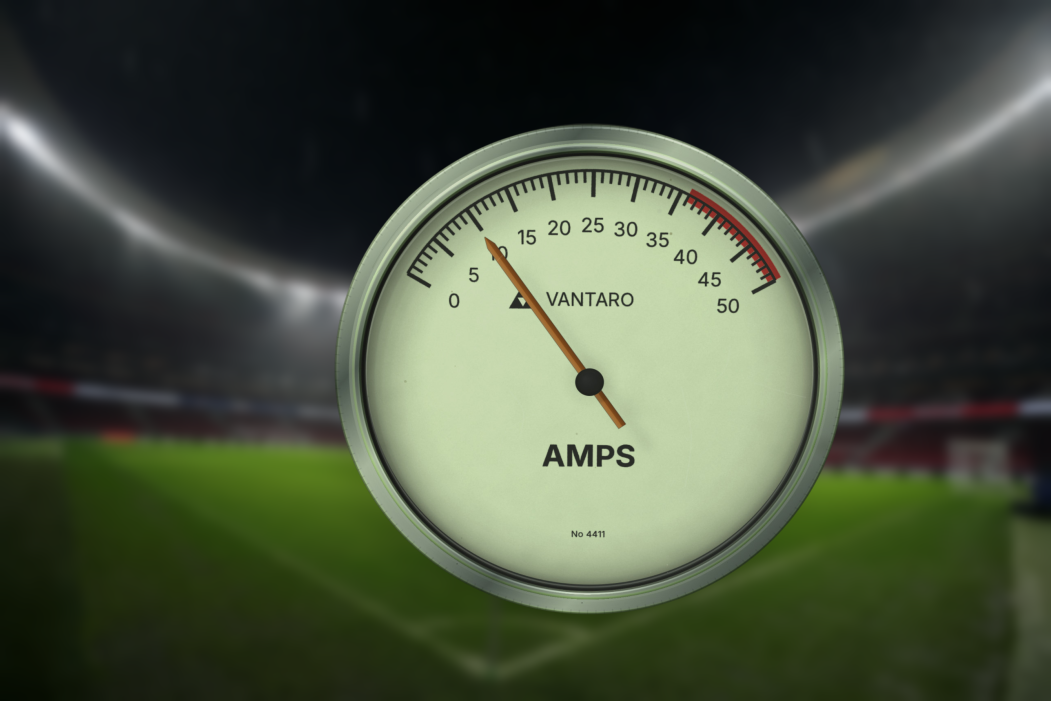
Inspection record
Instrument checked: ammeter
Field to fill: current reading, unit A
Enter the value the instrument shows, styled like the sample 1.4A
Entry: 10A
